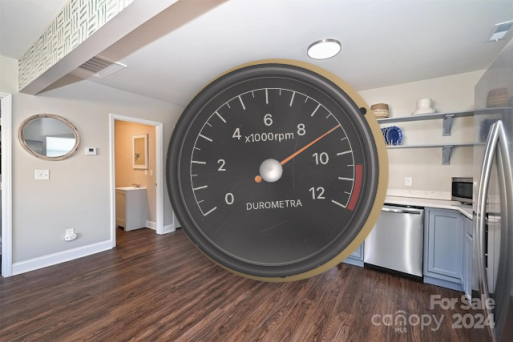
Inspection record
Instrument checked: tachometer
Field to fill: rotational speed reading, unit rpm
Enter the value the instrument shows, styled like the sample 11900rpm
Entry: 9000rpm
